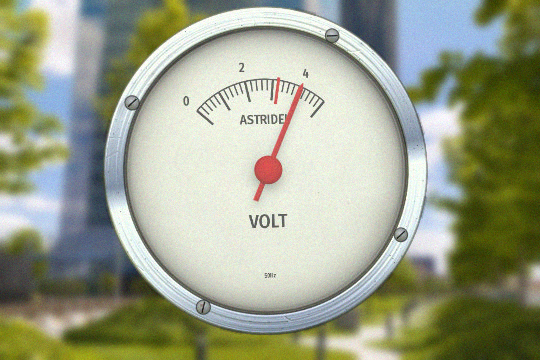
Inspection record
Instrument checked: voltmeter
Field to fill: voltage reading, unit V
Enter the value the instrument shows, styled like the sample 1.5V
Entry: 4V
